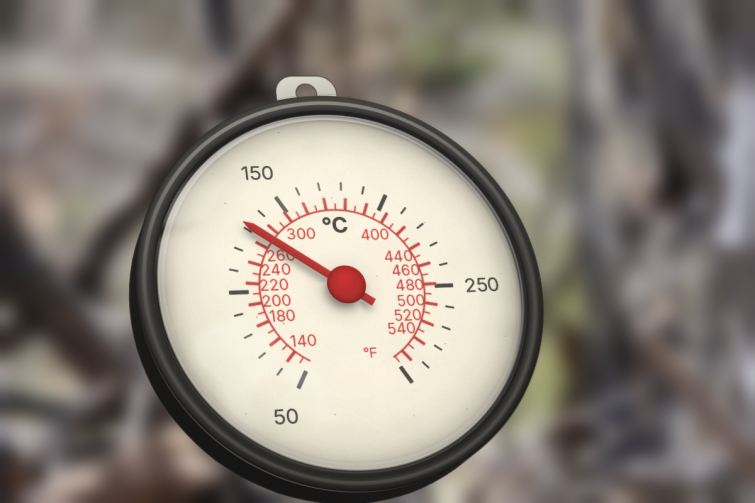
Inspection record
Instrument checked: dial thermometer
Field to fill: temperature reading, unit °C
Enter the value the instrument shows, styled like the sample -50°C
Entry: 130°C
